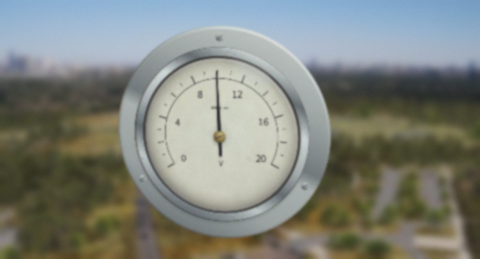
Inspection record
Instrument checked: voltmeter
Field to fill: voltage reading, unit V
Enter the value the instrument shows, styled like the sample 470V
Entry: 10V
